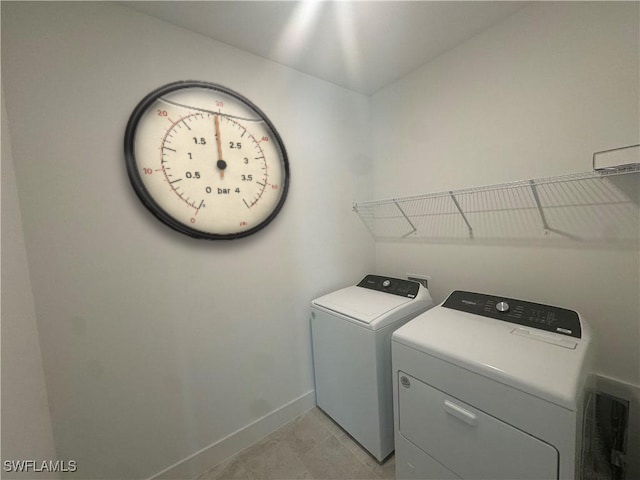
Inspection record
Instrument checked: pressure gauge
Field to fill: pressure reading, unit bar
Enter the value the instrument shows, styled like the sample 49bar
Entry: 2bar
